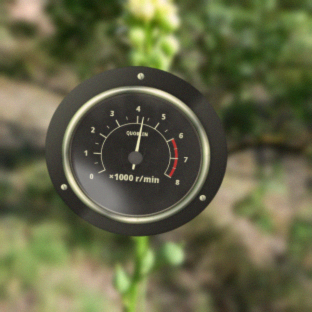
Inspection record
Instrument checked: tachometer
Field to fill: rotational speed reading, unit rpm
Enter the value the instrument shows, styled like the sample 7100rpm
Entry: 4250rpm
